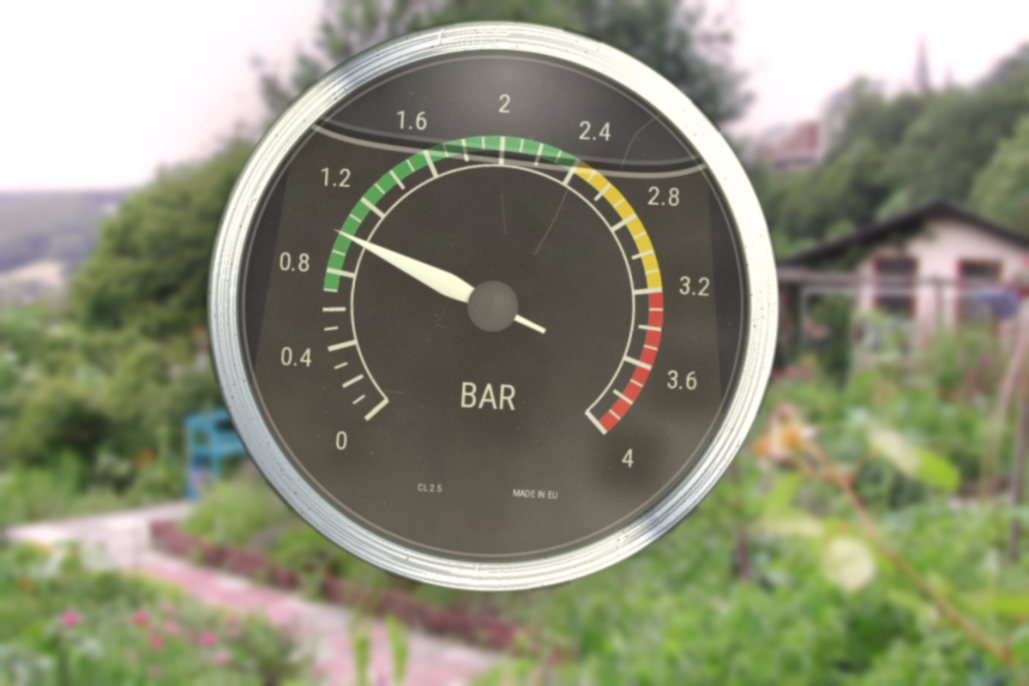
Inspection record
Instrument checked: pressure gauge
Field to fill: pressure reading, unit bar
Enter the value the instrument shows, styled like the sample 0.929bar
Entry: 1bar
